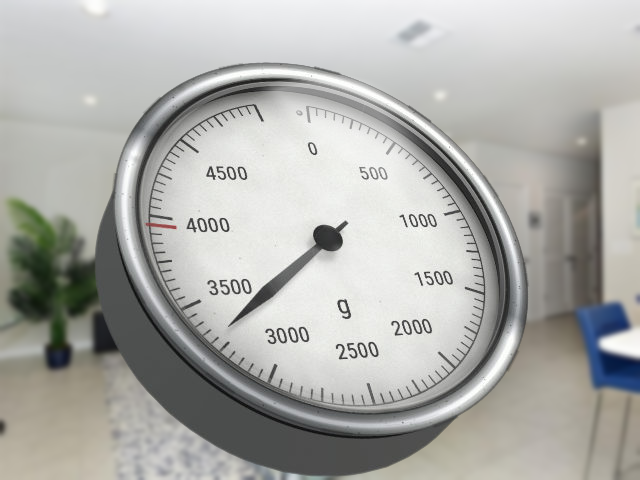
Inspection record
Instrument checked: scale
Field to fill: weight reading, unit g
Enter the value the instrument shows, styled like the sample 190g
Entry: 3300g
